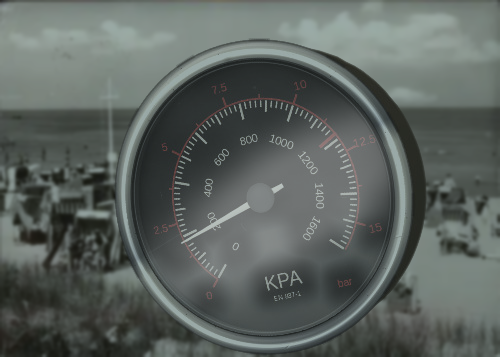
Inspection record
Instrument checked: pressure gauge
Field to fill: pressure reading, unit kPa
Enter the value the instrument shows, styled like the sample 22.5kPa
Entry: 180kPa
